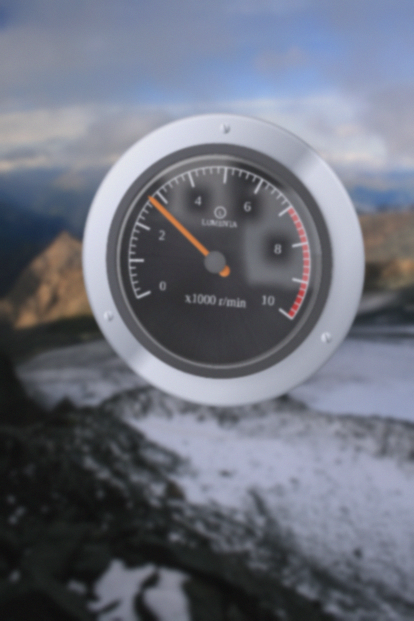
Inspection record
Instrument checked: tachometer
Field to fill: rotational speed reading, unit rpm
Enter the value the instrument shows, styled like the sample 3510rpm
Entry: 2800rpm
